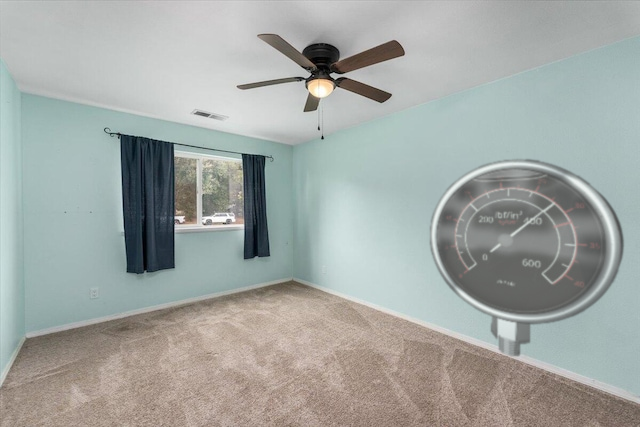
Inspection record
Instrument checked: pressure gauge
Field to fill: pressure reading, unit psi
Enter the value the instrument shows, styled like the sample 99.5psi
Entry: 400psi
